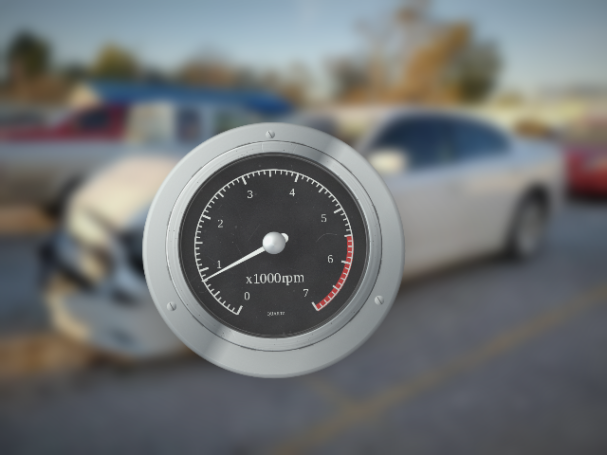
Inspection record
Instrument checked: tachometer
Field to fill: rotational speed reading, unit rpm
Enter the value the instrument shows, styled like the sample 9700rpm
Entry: 800rpm
